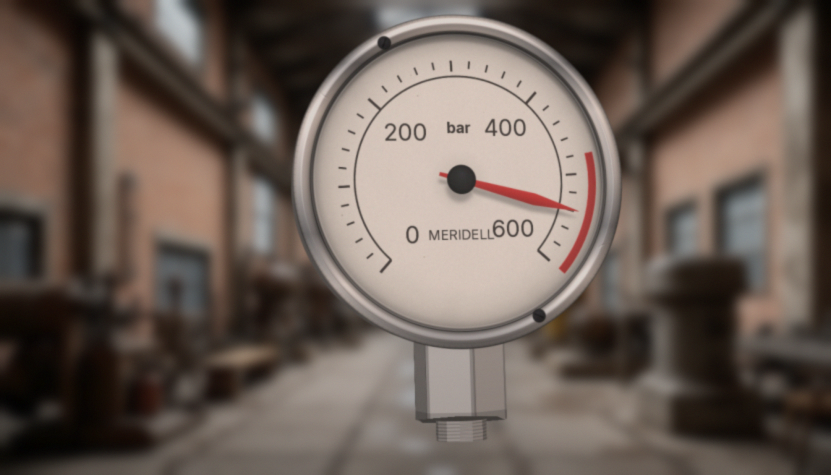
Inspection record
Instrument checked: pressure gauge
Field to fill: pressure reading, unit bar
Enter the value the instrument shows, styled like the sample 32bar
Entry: 540bar
